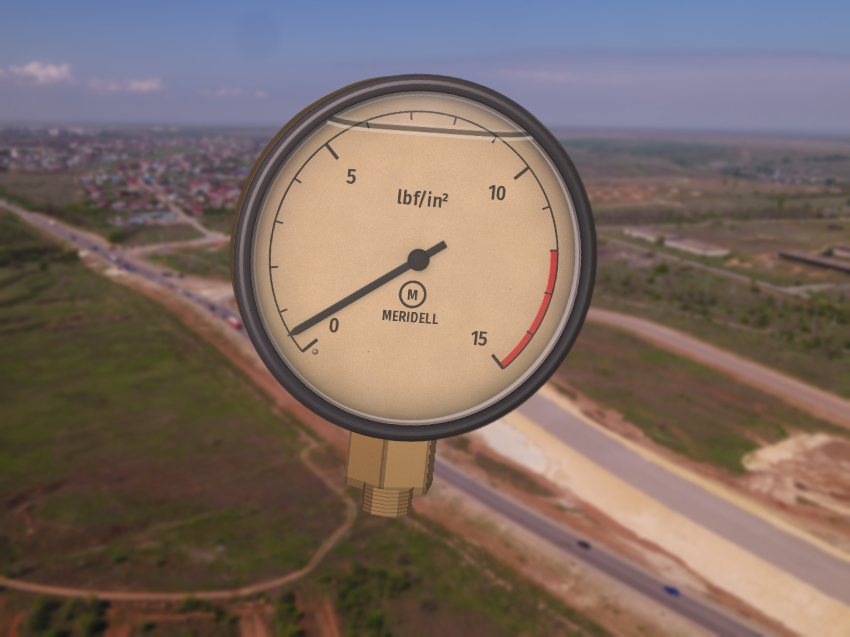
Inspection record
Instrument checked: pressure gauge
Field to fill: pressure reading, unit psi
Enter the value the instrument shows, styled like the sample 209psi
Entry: 0.5psi
